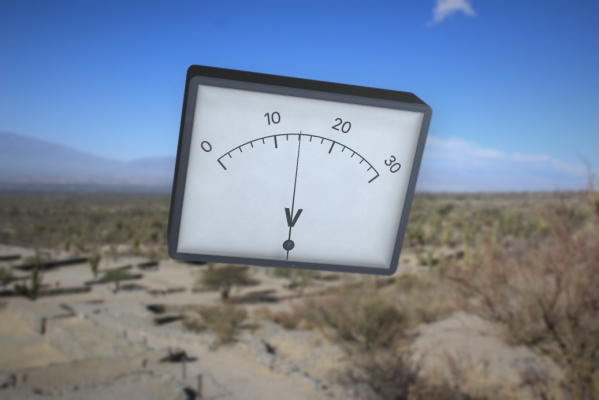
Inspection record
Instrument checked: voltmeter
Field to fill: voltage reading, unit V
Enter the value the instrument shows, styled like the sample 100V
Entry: 14V
